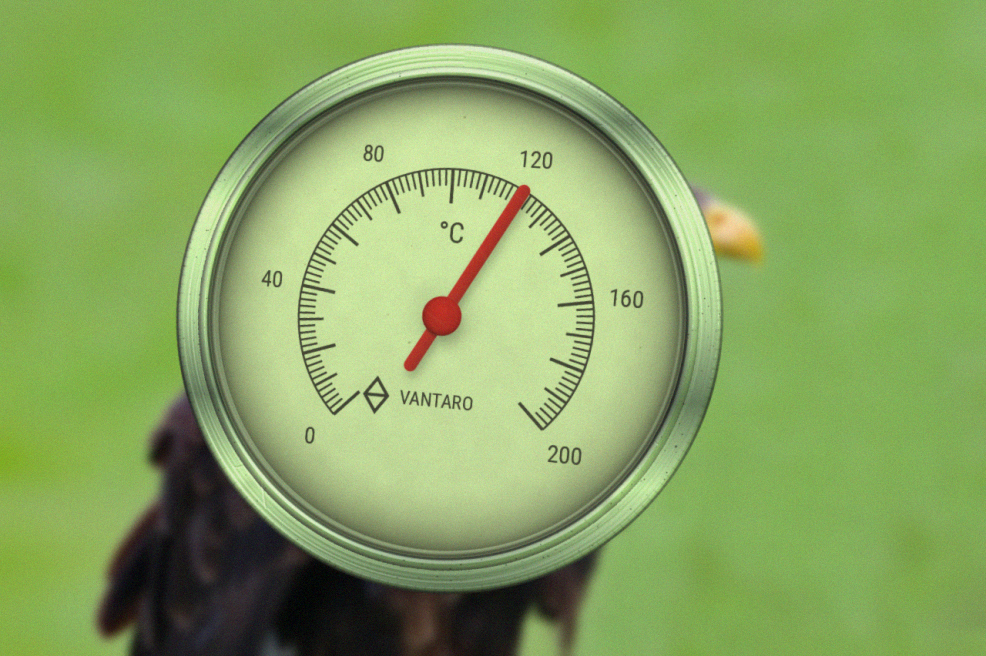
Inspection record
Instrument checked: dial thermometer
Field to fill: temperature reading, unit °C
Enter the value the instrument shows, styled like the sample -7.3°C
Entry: 122°C
